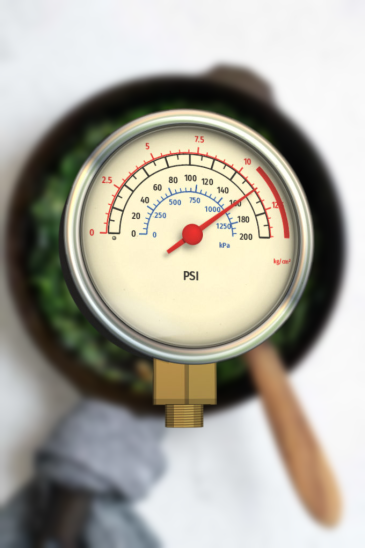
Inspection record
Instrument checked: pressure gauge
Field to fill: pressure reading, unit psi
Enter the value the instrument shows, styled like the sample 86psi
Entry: 160psi
